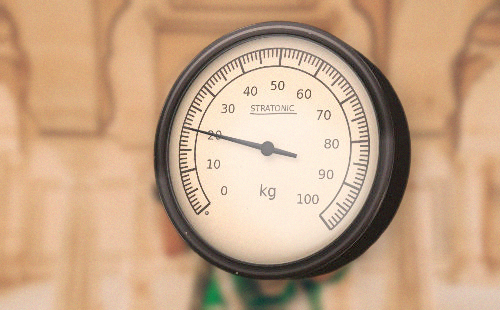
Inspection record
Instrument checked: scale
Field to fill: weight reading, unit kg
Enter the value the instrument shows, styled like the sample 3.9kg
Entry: 20kg
